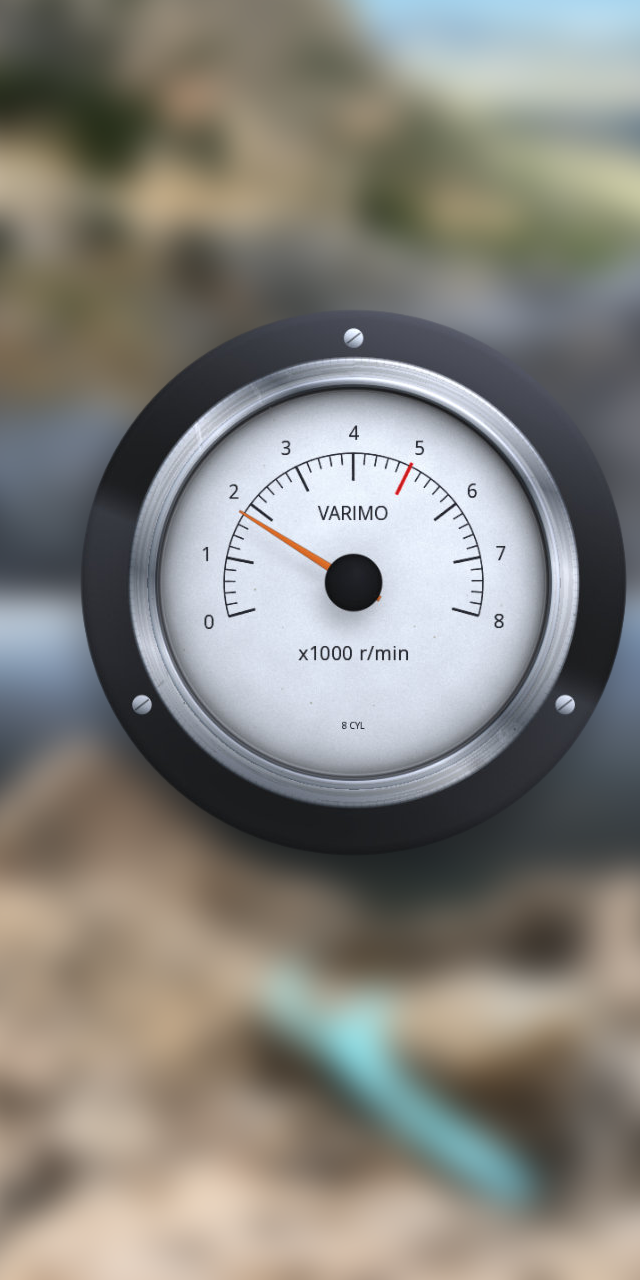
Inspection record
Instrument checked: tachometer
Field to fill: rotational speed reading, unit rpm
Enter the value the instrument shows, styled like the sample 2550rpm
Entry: 1800rpm
